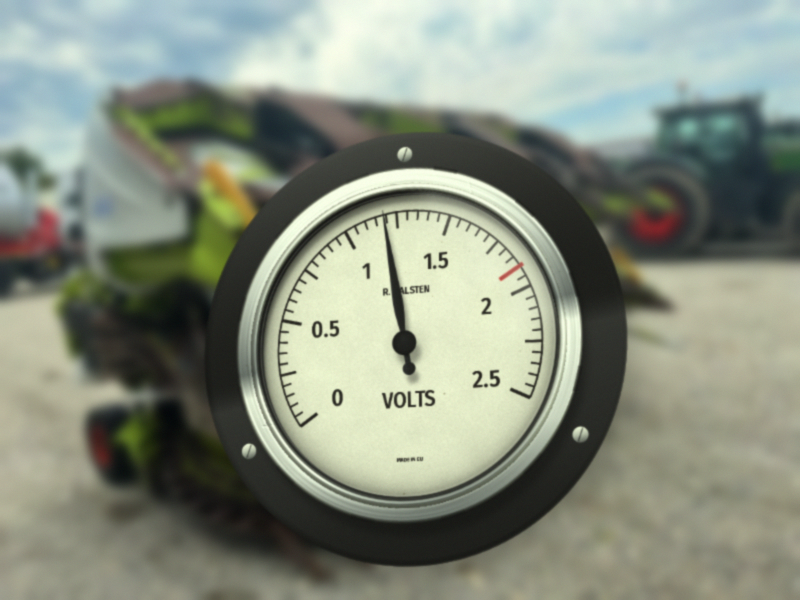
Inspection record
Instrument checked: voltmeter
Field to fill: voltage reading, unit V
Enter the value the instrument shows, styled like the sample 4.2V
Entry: 1.2V
